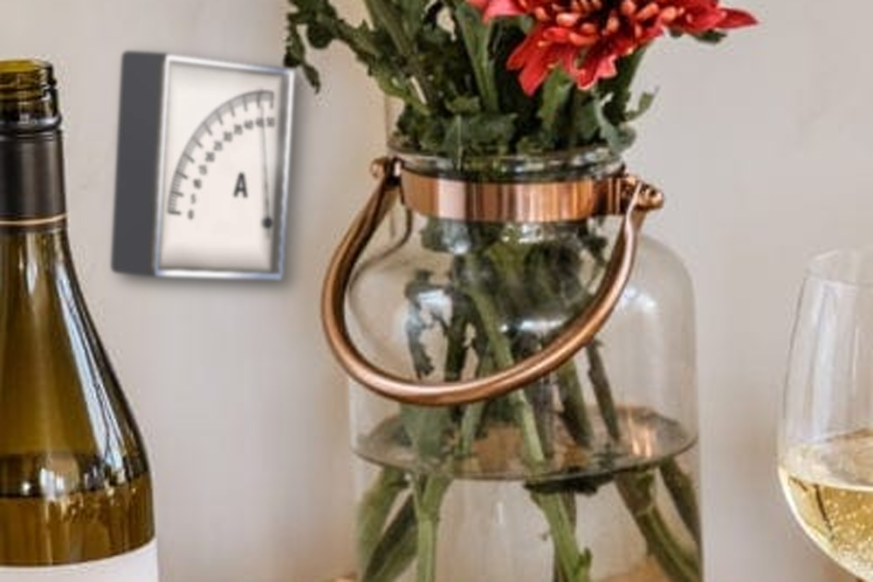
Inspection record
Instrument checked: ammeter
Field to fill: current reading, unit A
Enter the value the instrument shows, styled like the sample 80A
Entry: 45A
